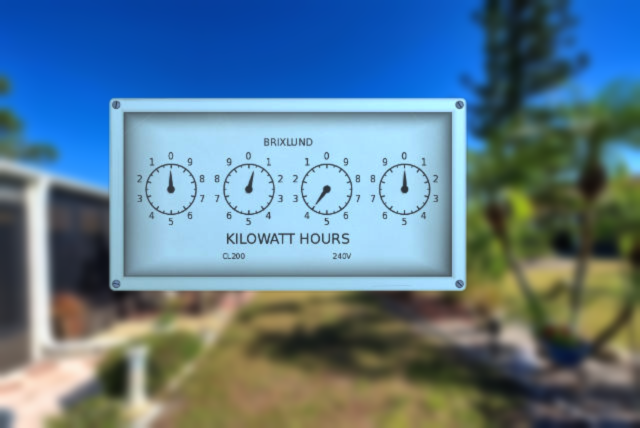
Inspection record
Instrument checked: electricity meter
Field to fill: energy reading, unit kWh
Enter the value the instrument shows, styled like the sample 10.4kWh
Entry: 40kWh
